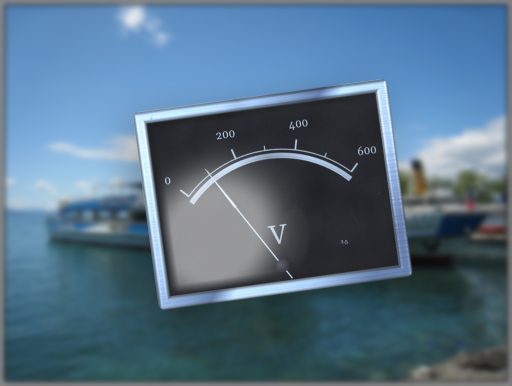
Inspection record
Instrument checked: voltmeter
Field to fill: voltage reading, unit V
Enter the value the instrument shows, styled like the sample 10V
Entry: 100V
